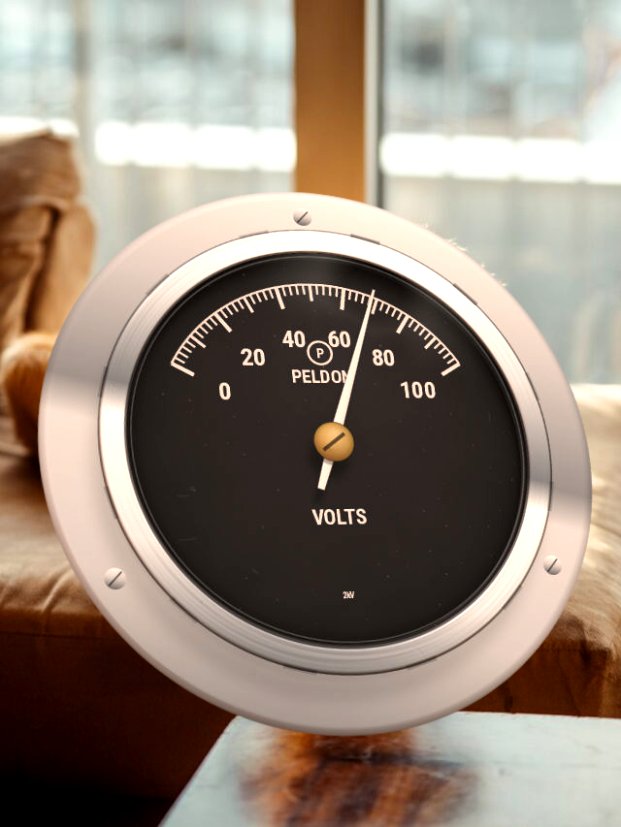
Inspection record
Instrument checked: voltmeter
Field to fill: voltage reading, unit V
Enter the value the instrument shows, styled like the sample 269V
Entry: 68V
